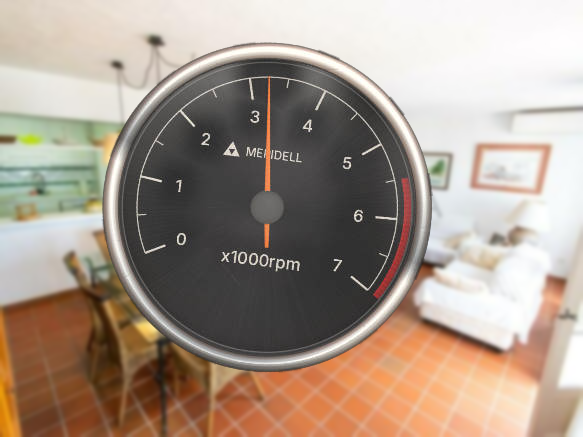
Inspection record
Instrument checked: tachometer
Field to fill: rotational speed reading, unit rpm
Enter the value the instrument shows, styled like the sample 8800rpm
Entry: 3250rpm
